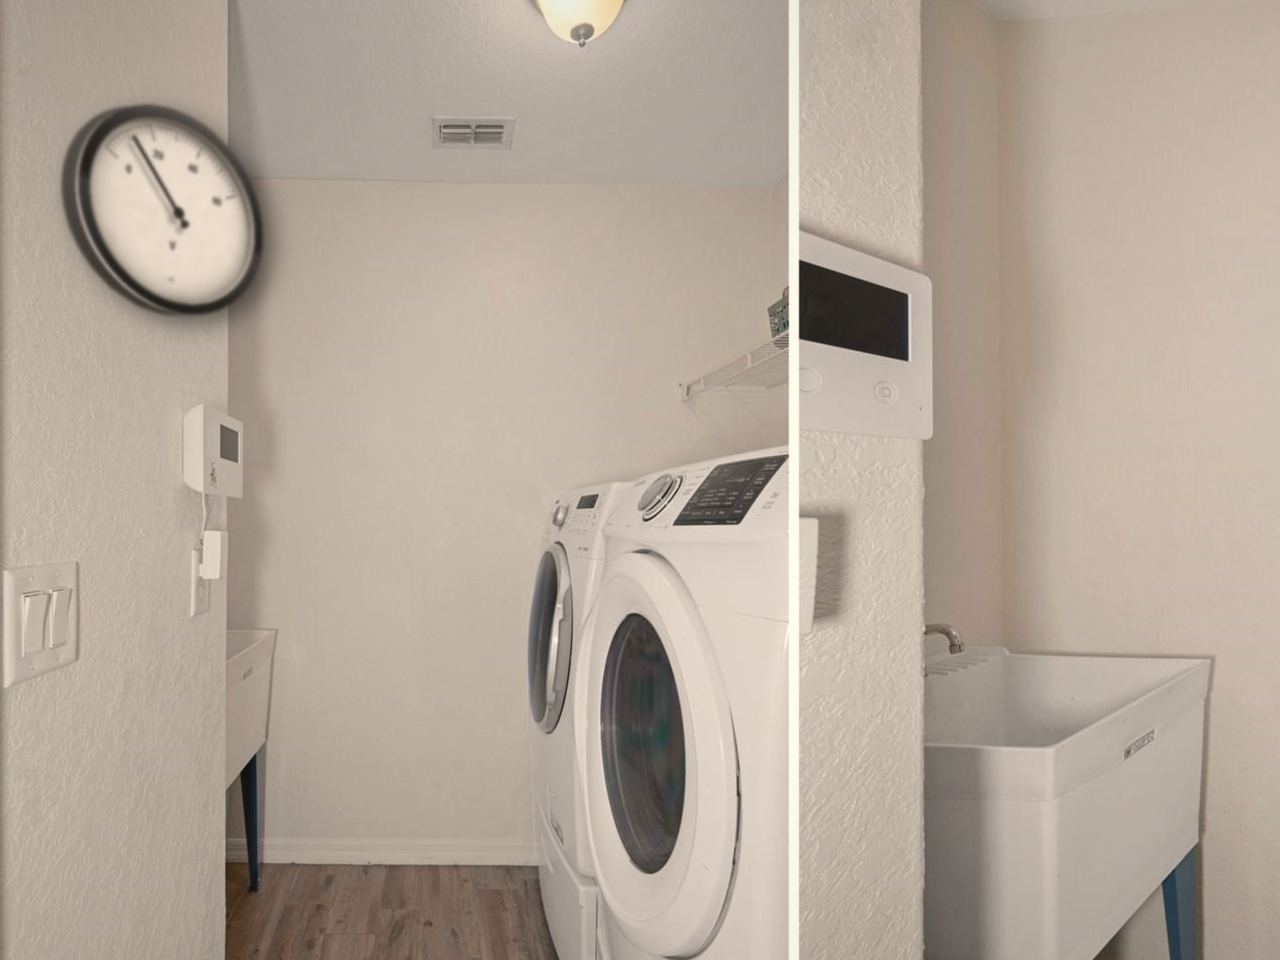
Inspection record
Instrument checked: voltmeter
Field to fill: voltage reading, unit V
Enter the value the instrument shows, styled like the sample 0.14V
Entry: 10V
